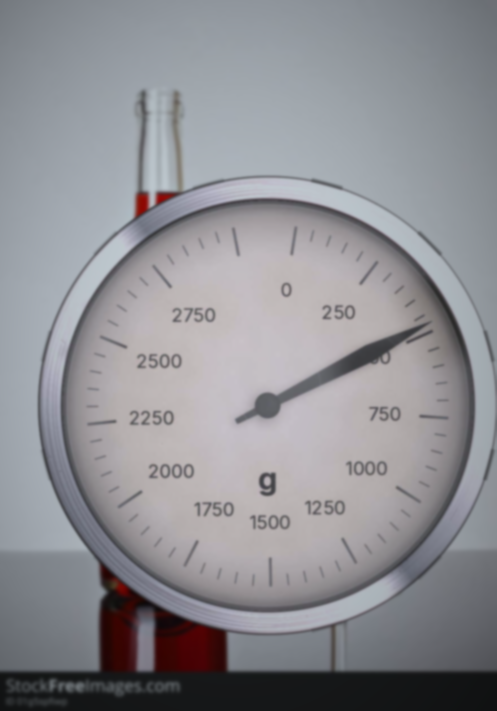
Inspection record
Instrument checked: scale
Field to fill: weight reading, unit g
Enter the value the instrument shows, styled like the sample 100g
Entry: 475g
